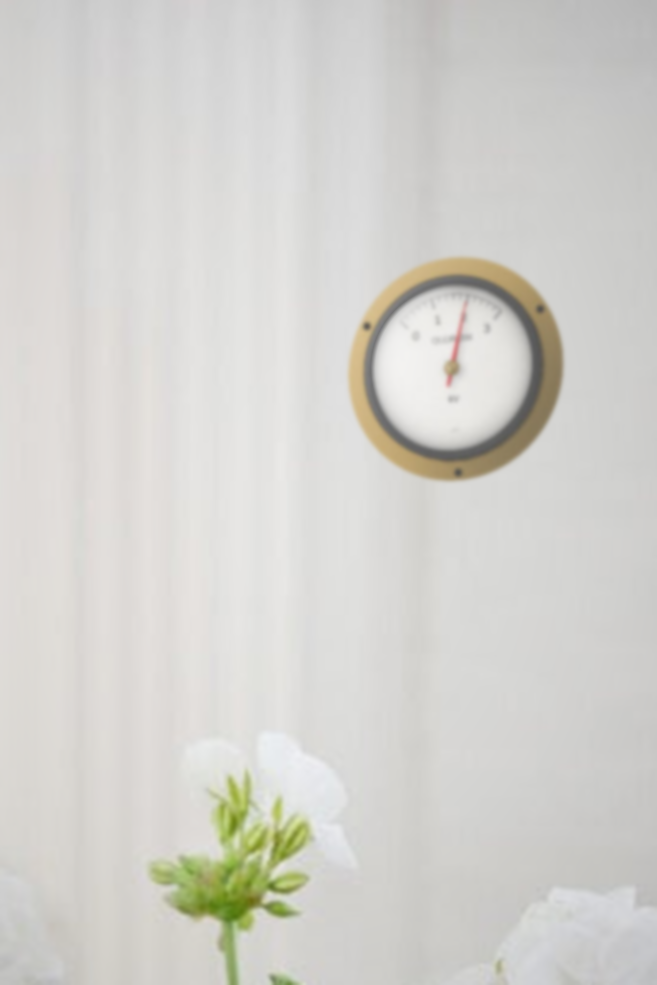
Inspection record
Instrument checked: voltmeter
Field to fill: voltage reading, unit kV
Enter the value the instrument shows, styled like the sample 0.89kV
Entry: 2kV
